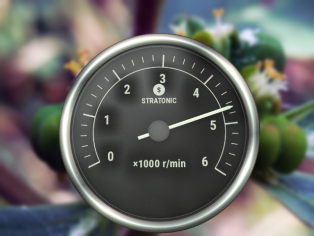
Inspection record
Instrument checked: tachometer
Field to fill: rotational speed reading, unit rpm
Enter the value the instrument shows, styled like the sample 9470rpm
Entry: 4700rpm
